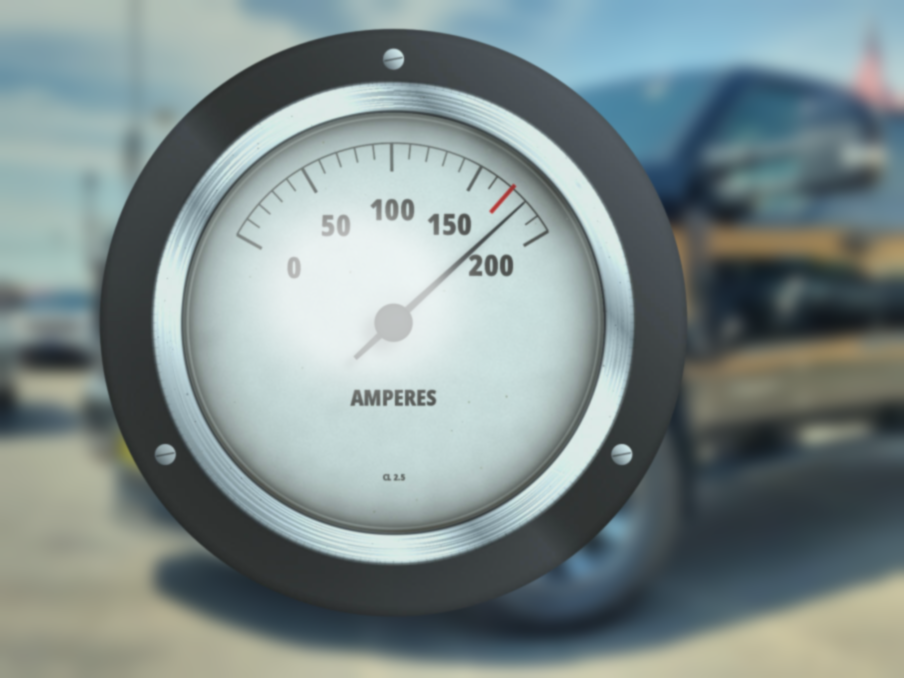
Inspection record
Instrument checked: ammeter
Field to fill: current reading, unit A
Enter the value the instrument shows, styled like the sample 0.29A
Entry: 180A
